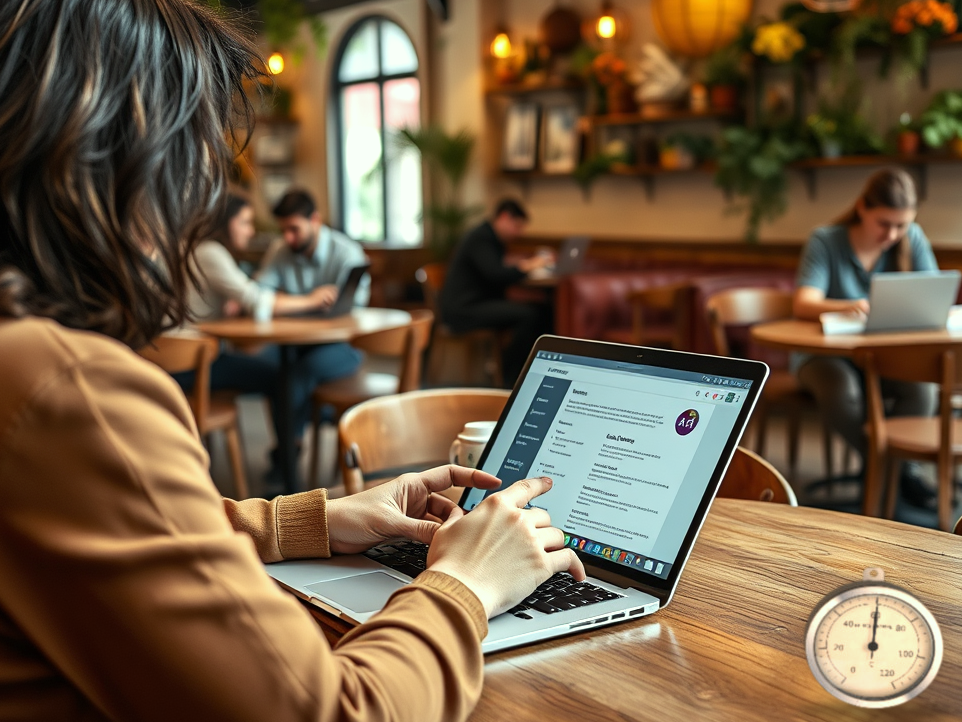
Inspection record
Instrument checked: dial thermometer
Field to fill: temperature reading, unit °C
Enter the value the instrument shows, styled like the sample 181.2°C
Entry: 60°C
